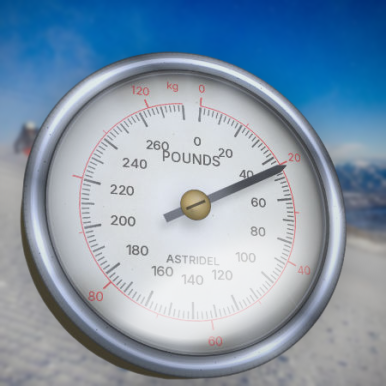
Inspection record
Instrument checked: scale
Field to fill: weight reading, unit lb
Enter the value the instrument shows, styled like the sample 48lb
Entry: 46lb
